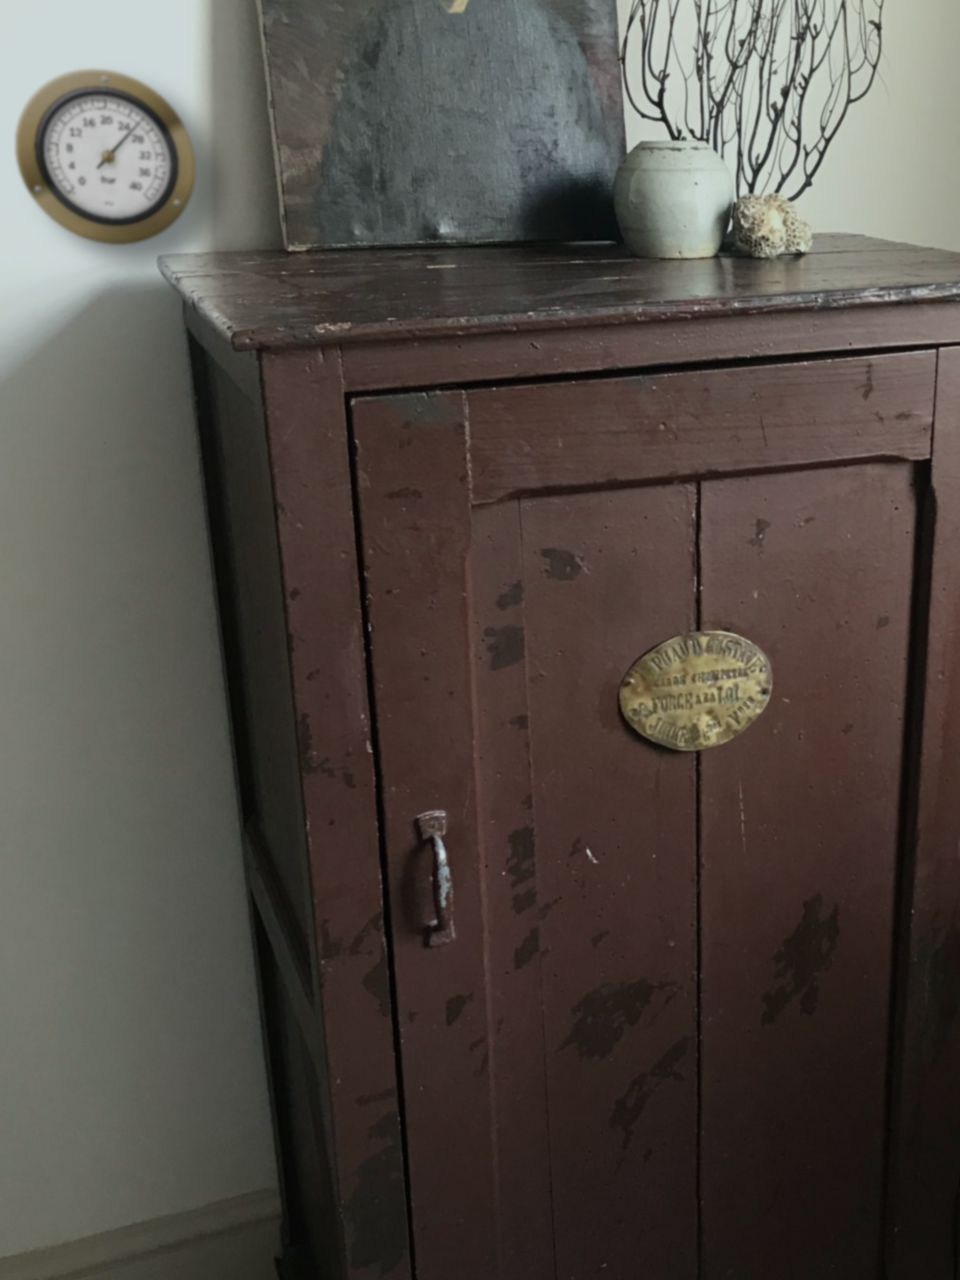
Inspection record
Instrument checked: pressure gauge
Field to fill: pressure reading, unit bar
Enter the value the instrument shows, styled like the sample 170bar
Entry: 26bar
